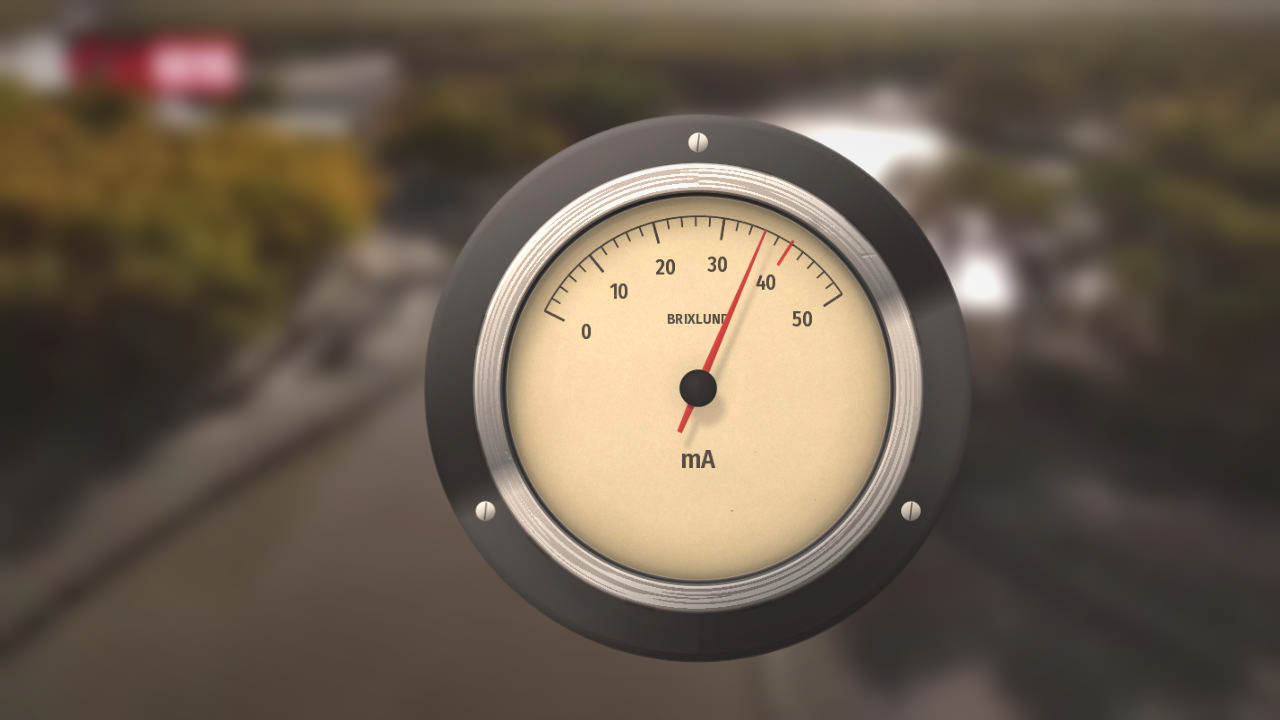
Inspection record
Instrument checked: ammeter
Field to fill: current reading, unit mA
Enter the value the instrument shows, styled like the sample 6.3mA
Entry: 36mA
